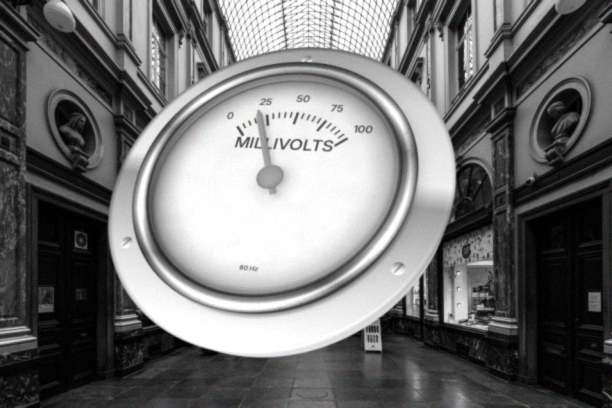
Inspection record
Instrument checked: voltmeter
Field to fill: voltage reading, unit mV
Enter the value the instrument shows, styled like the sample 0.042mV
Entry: 20mV
